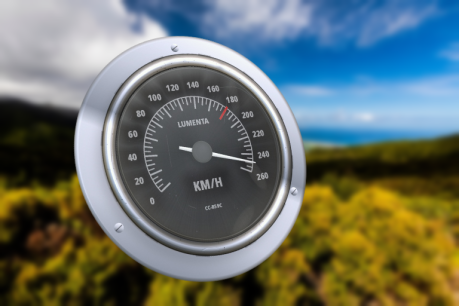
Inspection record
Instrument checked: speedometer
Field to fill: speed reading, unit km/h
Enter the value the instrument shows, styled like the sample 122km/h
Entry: 250km/h
